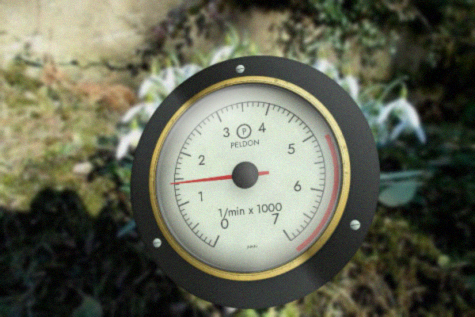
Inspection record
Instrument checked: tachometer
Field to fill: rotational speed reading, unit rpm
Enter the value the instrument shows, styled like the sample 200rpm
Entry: 1400rpm
